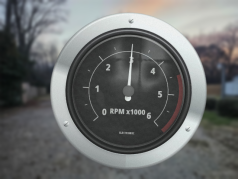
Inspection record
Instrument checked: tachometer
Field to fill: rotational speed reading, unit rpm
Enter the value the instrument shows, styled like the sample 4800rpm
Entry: 3000rpm
